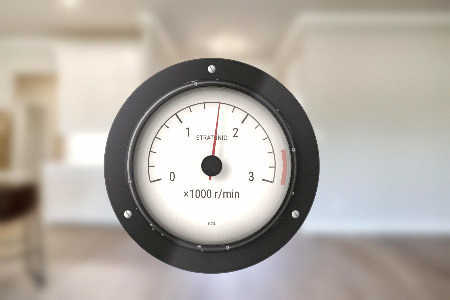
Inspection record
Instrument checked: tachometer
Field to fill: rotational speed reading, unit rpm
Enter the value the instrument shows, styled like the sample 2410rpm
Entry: 1600rpm
